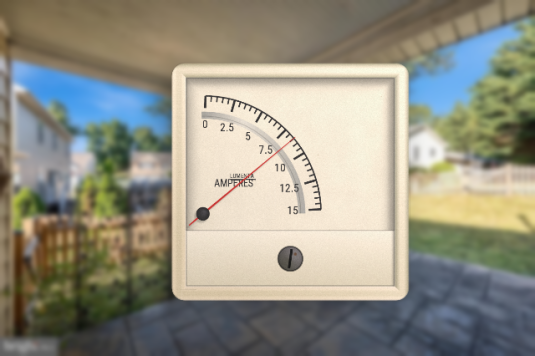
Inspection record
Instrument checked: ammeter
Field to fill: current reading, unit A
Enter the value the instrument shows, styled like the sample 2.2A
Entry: 8.5A
